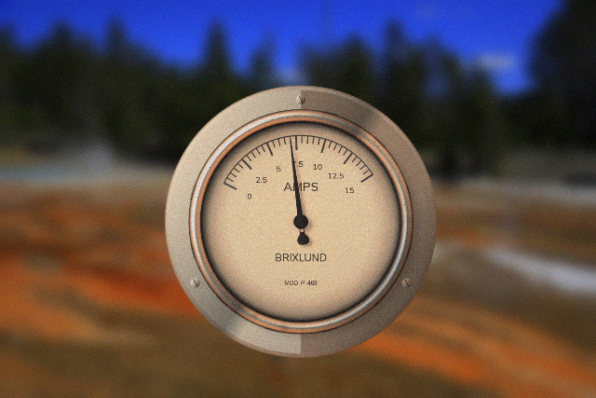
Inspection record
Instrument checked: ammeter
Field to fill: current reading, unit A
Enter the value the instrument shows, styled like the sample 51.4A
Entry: 7A
